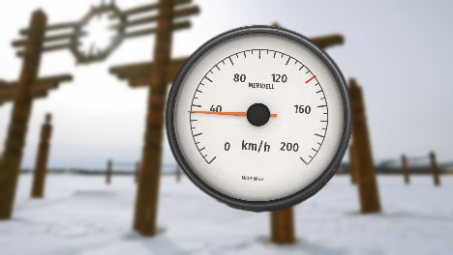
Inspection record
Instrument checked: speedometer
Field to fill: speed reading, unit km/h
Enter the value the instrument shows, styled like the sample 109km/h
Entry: 35km/h
